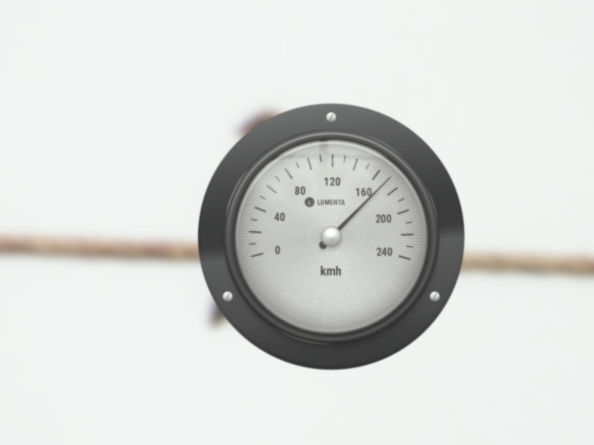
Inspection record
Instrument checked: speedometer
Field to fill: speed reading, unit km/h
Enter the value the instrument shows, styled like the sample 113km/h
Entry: 170km/h
